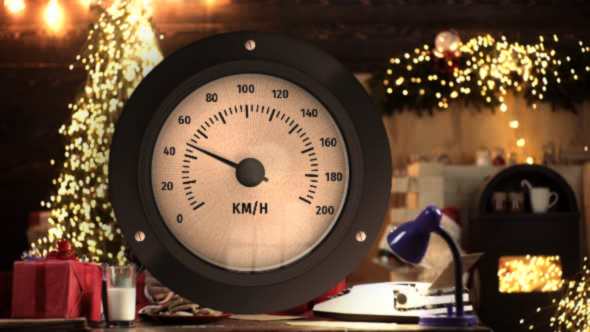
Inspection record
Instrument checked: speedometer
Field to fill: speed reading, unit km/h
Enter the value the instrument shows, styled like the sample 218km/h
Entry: 48km/h
